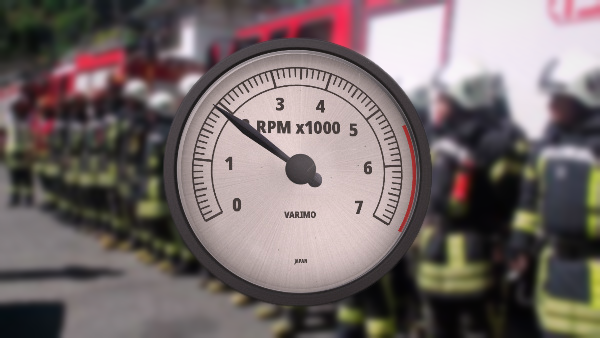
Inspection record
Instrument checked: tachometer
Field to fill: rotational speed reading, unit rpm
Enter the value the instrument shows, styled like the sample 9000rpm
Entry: 1900rpm
